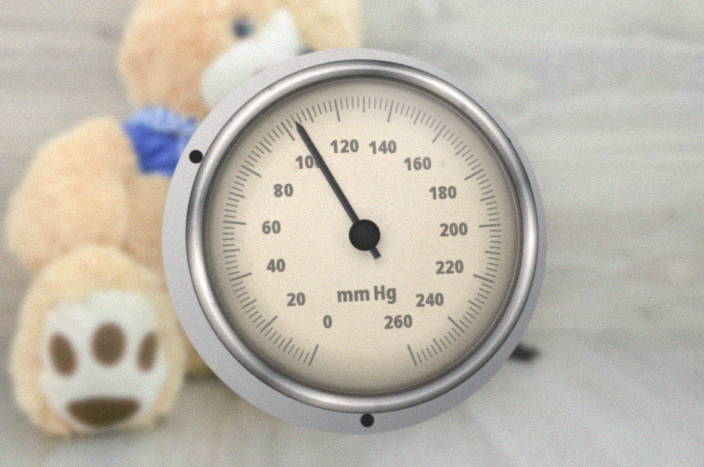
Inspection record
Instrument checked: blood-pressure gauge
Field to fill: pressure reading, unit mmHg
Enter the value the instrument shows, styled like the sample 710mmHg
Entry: 104mmHg
